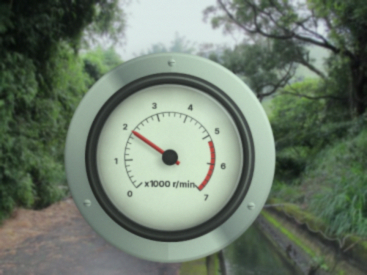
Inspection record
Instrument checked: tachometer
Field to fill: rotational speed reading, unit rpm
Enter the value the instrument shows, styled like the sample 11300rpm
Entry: 2000rpm
